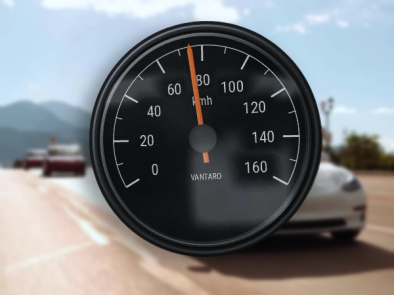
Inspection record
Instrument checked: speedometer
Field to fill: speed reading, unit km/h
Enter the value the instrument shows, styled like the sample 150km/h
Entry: 75km/h
